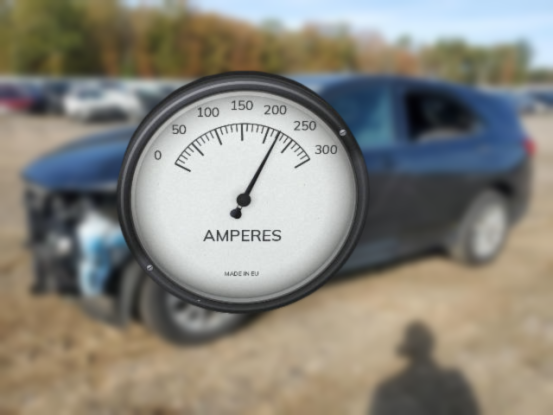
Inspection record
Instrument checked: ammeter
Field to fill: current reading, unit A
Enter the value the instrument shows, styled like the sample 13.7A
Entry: 220A
